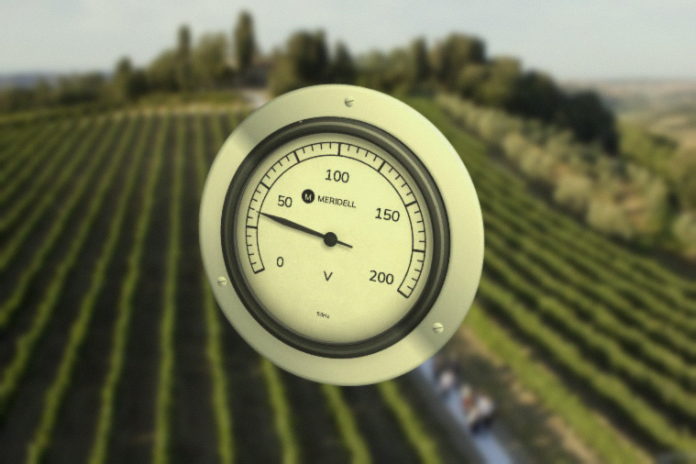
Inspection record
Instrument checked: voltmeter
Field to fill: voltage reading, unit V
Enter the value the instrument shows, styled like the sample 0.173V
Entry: 35V
